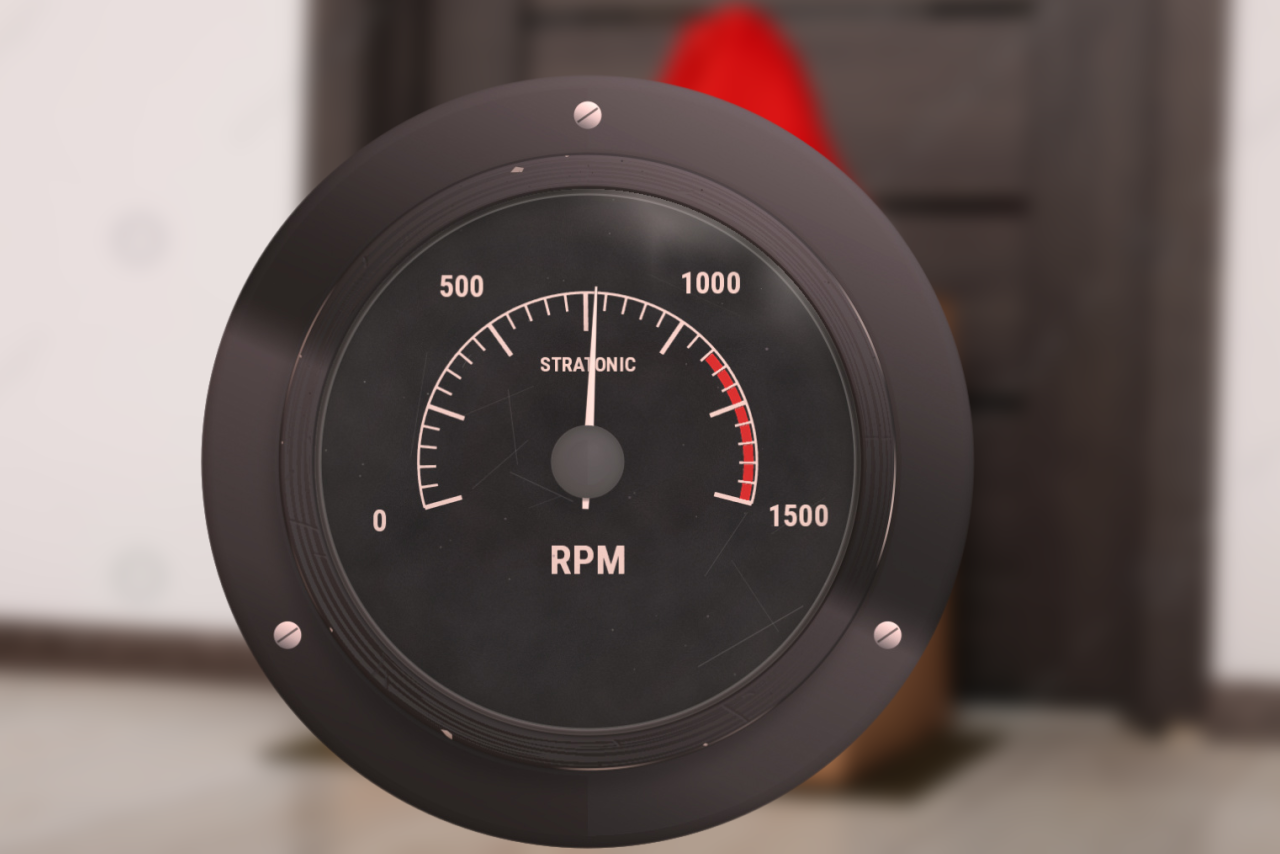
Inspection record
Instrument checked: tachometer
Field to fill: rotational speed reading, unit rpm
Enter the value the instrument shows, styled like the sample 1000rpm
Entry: 775rpm
